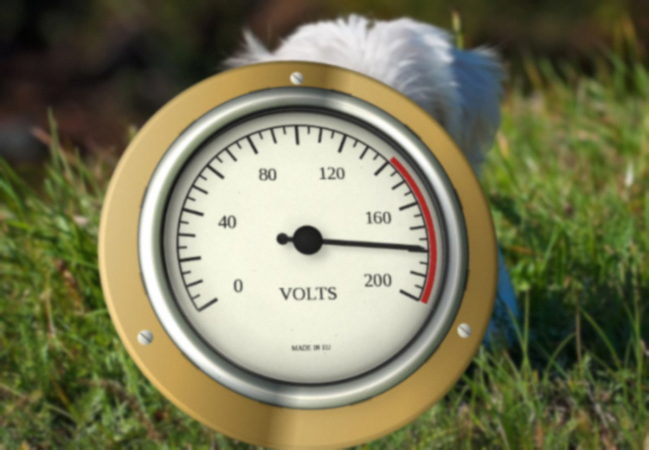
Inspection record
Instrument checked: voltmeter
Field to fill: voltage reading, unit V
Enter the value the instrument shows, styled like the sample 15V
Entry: 180V
